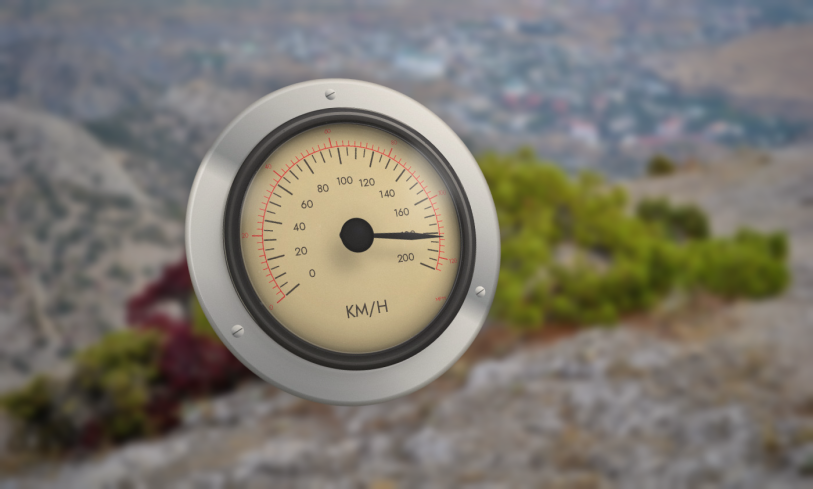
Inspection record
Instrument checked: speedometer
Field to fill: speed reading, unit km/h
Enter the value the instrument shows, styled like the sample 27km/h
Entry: 182.5km/h
